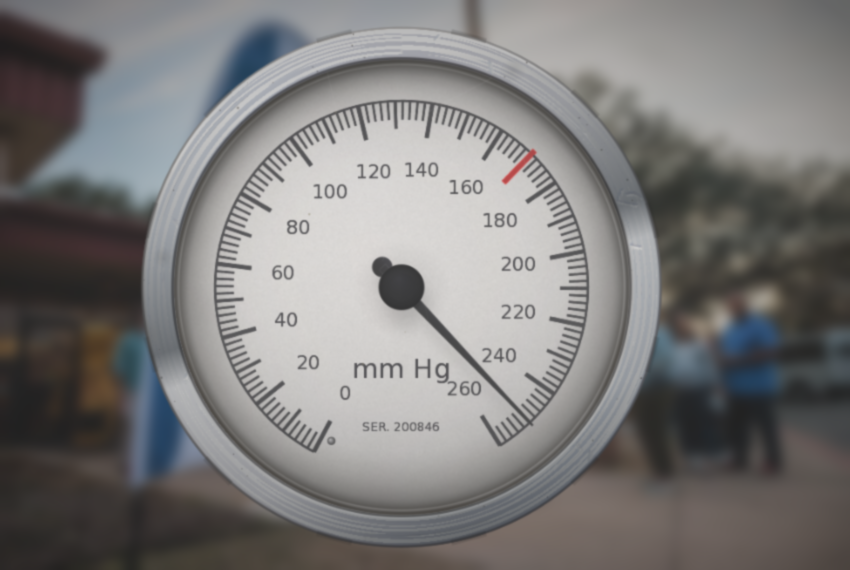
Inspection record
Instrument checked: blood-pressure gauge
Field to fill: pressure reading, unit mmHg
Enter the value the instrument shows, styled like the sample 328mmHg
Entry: 250mmHg
